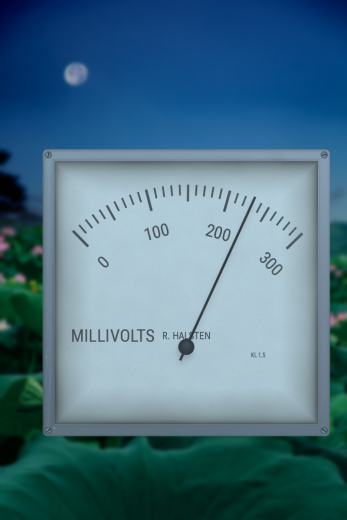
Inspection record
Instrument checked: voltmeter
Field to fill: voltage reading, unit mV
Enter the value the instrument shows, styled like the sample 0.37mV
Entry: 230mV
